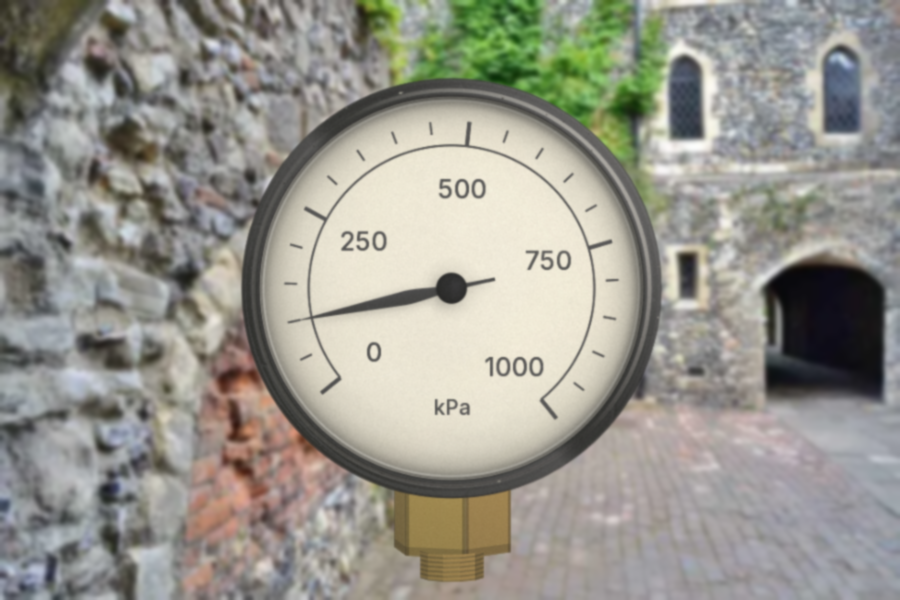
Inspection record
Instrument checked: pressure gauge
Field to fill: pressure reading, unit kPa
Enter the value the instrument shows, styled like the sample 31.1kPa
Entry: 100kPa
